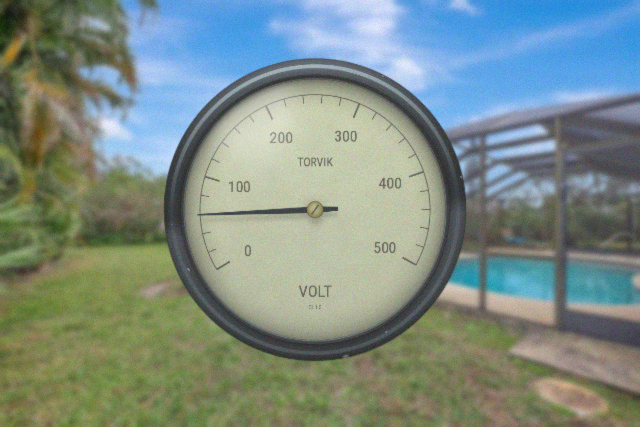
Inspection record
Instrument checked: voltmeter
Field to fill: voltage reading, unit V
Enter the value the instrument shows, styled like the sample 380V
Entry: 60V
